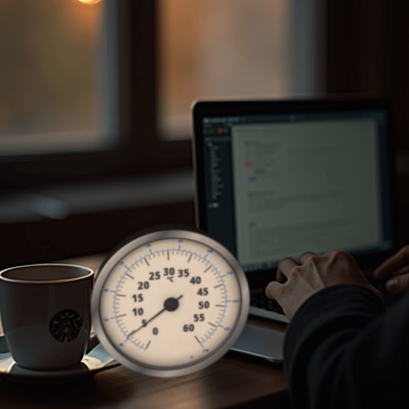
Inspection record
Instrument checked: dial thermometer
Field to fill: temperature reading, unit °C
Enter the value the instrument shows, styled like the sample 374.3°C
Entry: 5°C
